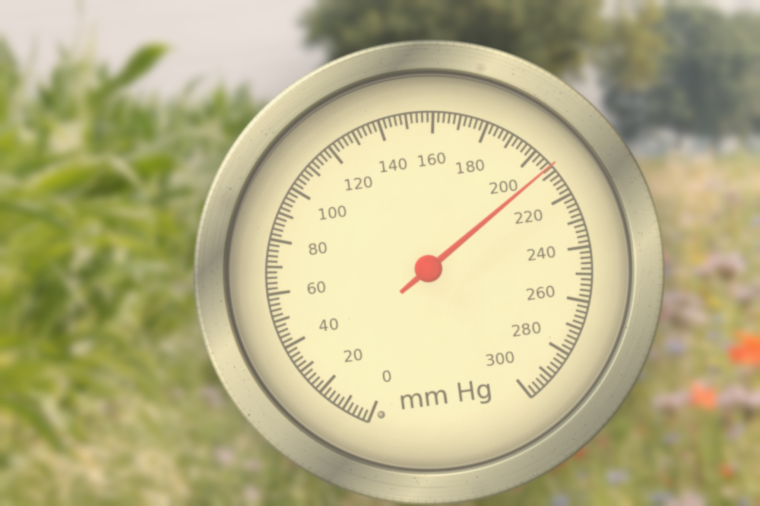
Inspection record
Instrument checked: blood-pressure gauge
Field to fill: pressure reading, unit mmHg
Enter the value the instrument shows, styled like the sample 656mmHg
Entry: 208mmHg
